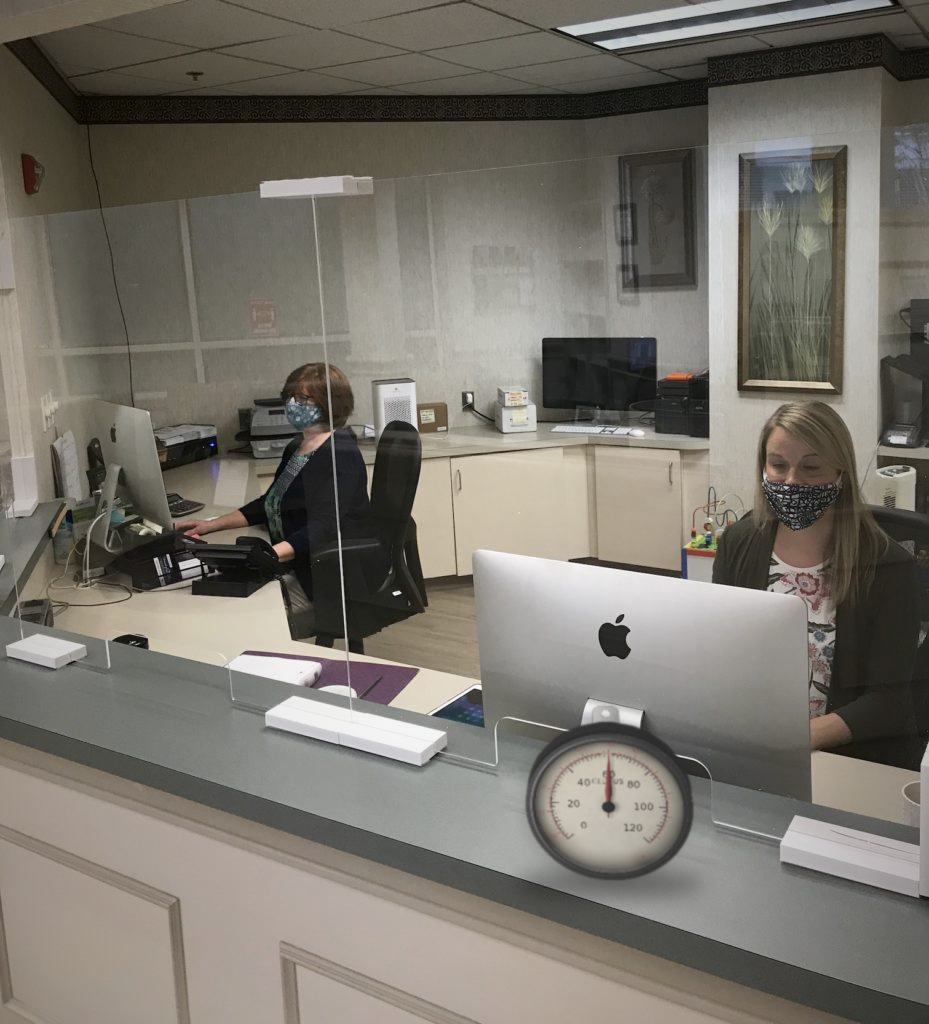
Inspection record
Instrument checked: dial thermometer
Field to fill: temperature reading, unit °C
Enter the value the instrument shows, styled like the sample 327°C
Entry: 60°C
